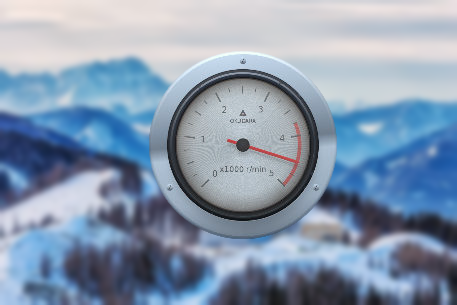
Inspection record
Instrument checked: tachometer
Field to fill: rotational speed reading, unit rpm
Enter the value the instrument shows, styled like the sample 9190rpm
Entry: 4500rpm
